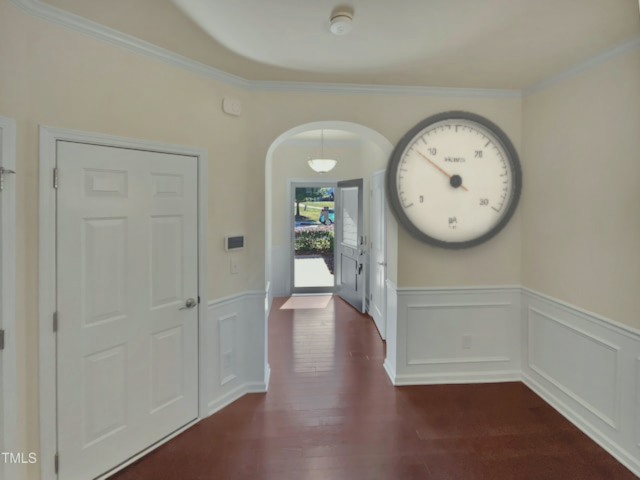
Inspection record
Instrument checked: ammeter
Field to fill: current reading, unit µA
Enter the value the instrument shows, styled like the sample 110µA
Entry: 8µA
